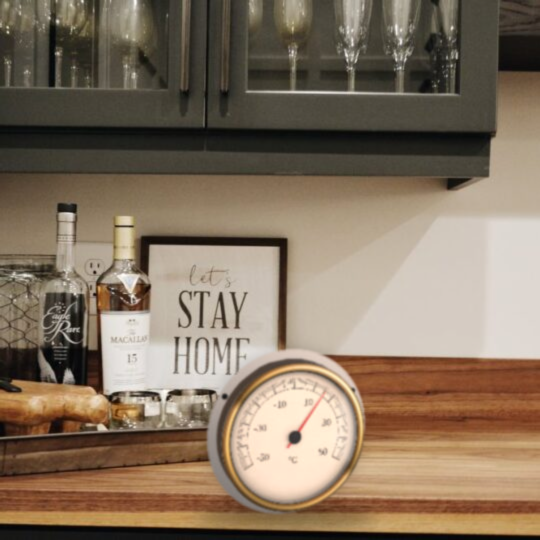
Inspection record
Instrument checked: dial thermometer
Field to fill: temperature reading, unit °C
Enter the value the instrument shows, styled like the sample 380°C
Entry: 15°C
